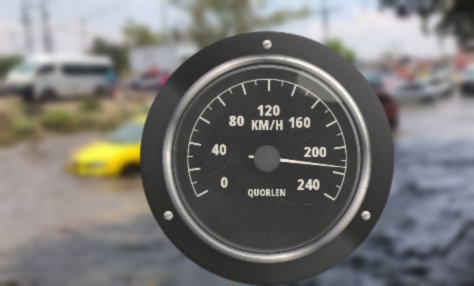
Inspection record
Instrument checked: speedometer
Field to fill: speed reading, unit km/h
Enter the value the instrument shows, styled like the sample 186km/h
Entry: 215km/h
